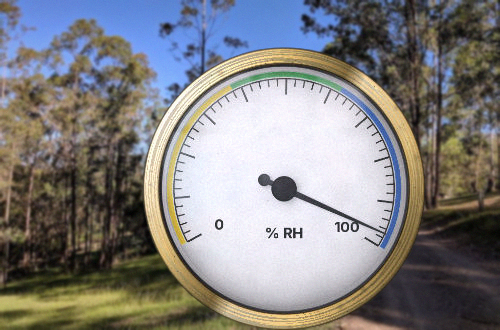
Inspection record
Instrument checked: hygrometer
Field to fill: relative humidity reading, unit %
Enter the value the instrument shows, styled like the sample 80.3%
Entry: 97%
